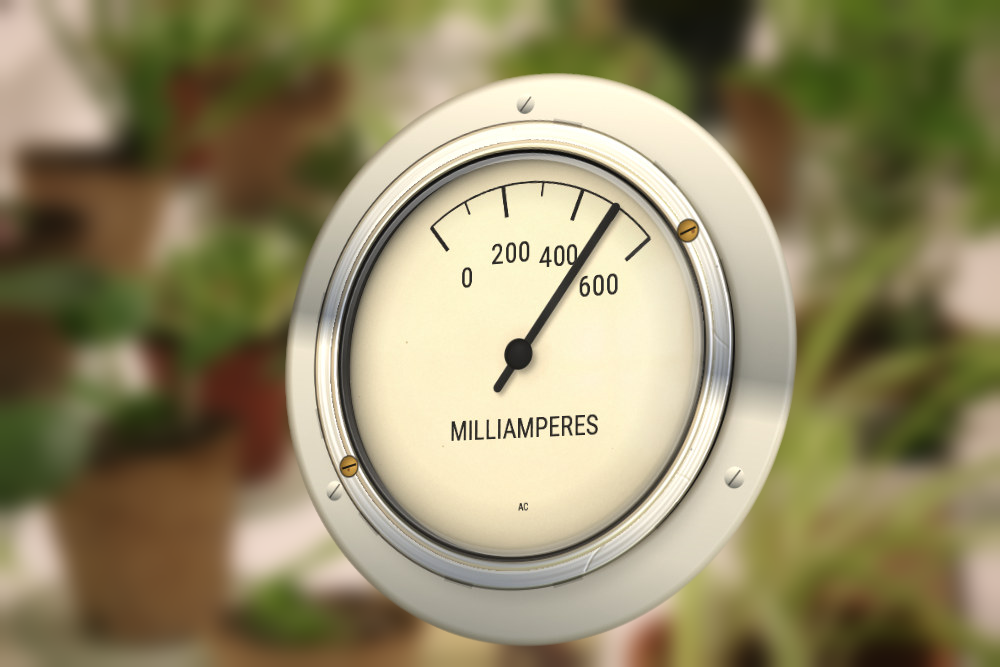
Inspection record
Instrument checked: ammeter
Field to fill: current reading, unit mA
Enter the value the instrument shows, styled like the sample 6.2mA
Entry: 500mA
